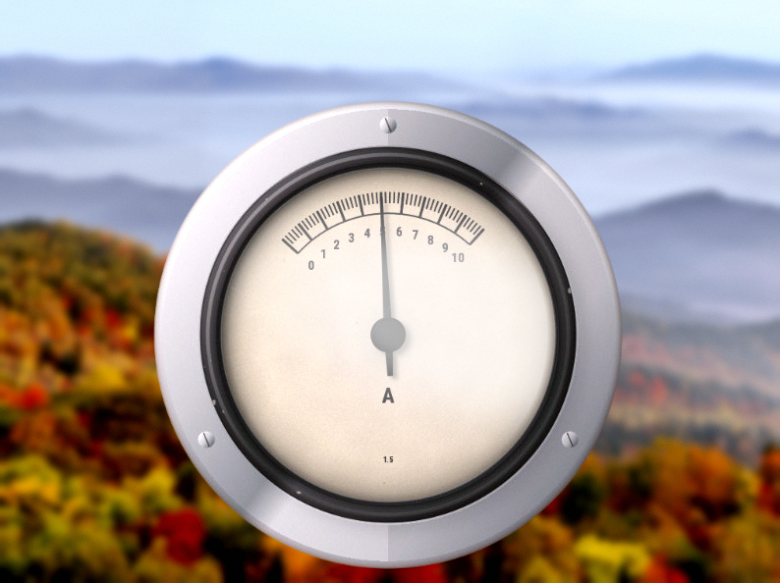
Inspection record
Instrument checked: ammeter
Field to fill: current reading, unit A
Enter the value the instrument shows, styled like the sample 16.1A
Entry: 5A
